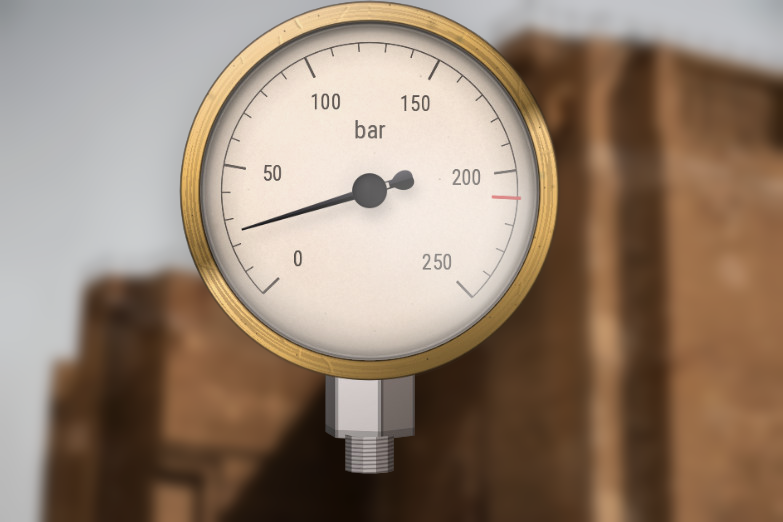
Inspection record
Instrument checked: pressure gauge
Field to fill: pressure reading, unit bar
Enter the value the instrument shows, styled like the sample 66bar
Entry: 25bar
